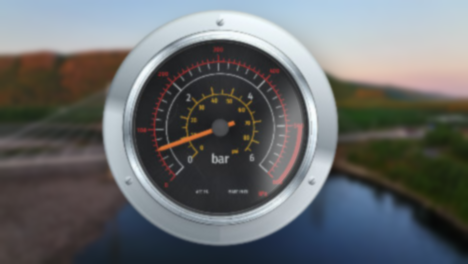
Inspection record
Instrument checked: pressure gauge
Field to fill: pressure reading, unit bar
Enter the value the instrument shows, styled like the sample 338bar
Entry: 0.6bar
